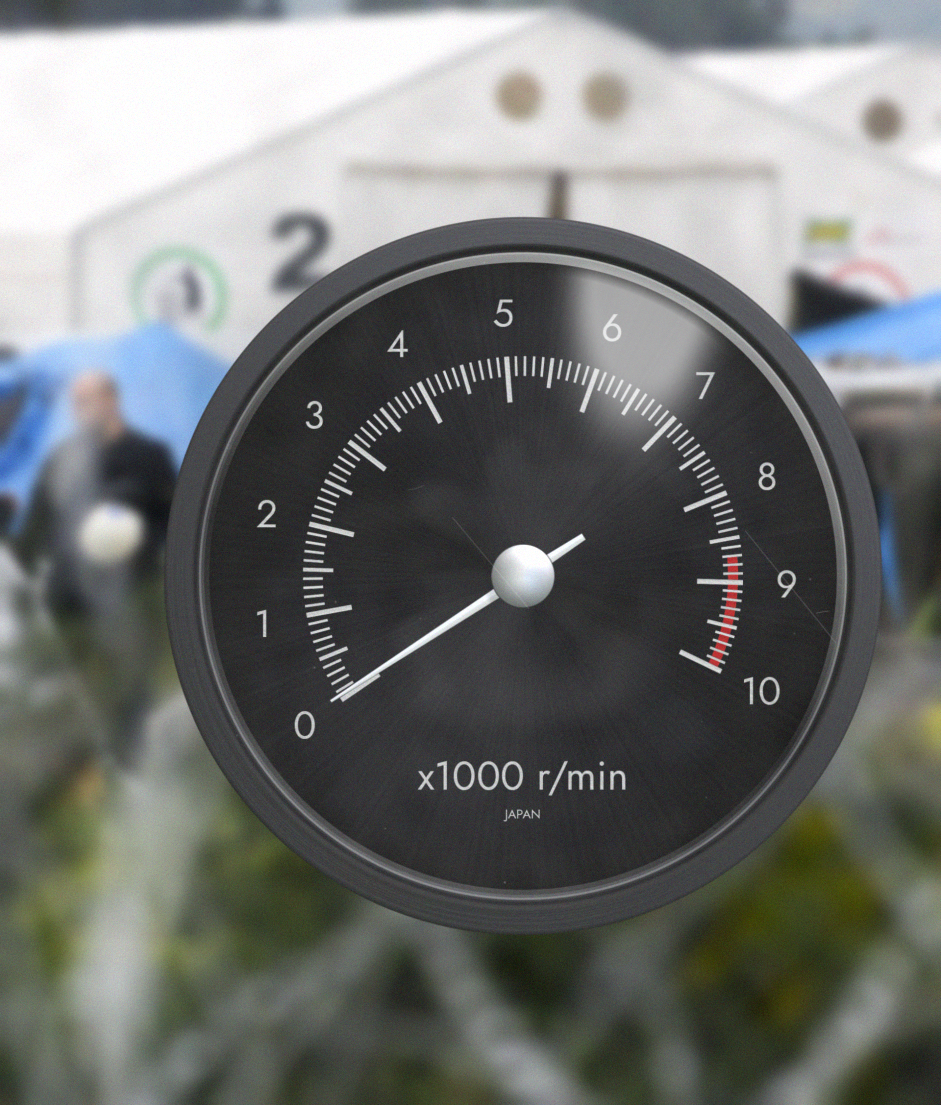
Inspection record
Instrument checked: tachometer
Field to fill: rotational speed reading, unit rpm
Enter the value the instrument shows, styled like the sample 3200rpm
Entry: 50rpm
